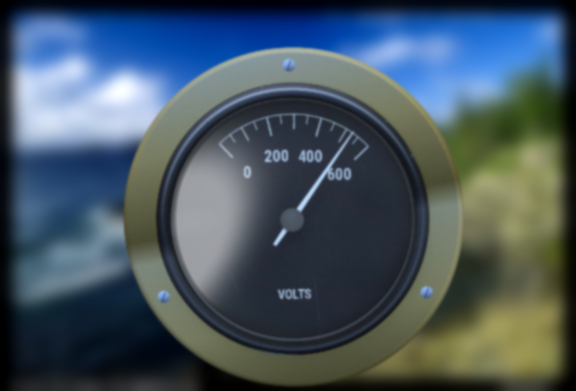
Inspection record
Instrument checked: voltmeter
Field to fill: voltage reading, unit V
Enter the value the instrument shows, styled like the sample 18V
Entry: 525V
